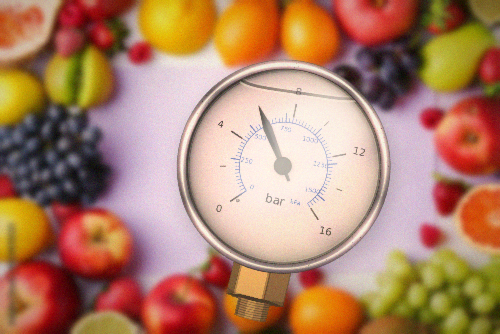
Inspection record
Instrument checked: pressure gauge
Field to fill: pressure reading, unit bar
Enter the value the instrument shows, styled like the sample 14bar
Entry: 6bar
